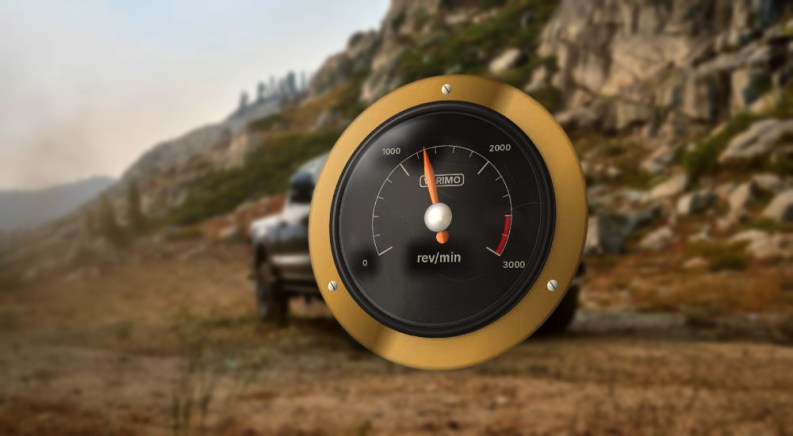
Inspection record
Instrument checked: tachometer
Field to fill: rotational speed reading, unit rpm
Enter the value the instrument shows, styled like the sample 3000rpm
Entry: 1300rpm
